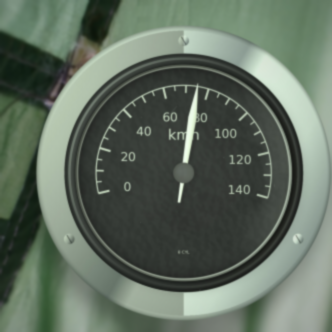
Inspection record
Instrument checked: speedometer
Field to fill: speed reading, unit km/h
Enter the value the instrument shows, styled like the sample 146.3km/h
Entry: 75km/h
